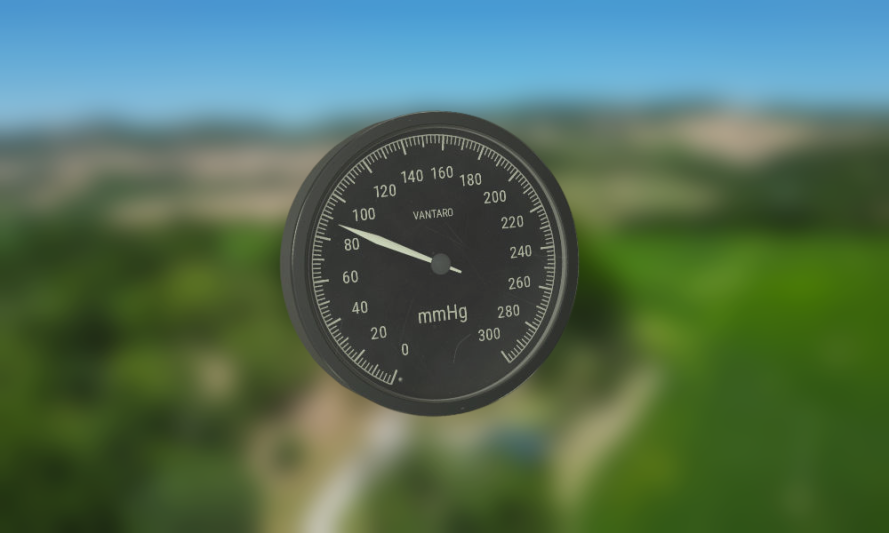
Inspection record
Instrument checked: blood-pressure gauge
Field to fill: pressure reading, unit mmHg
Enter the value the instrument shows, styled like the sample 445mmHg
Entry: 88mmHg
